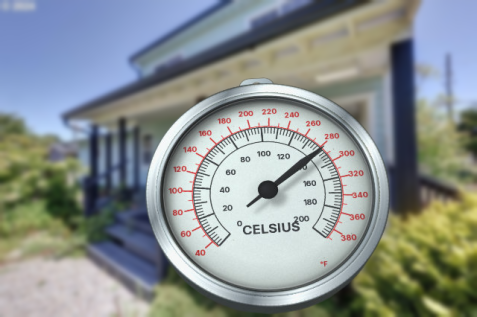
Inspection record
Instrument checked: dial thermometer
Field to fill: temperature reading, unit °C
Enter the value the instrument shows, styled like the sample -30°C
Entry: 140°C
